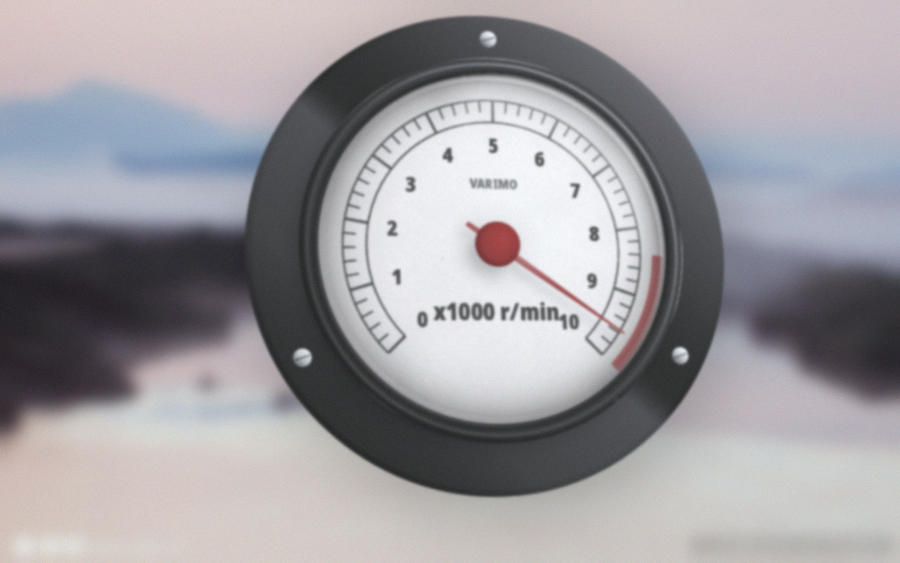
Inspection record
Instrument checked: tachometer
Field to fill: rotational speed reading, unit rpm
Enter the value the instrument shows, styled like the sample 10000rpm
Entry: 9600rpm
